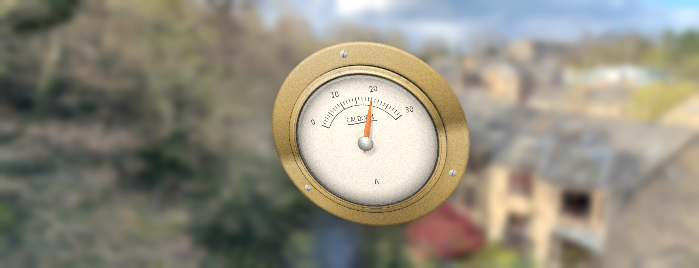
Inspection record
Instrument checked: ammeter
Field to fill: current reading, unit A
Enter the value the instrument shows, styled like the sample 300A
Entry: 20A
